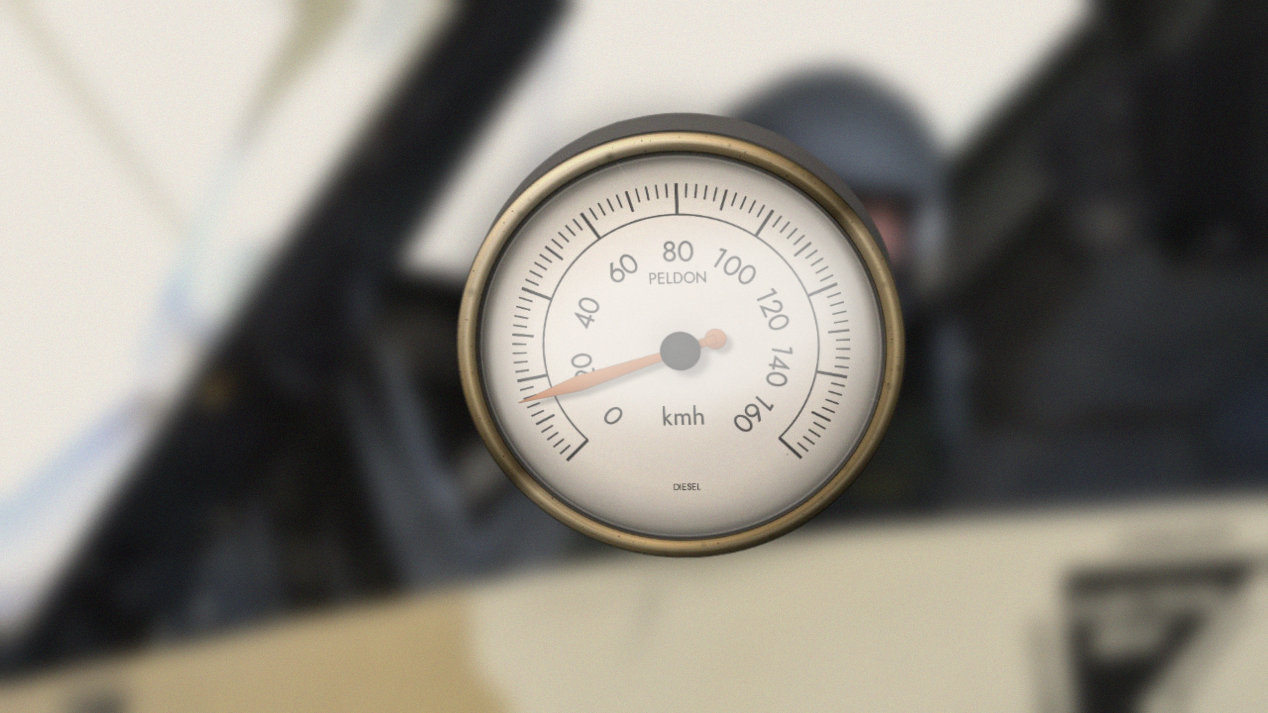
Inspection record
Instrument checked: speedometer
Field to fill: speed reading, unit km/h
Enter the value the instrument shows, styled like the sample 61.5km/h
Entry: 16km/h
